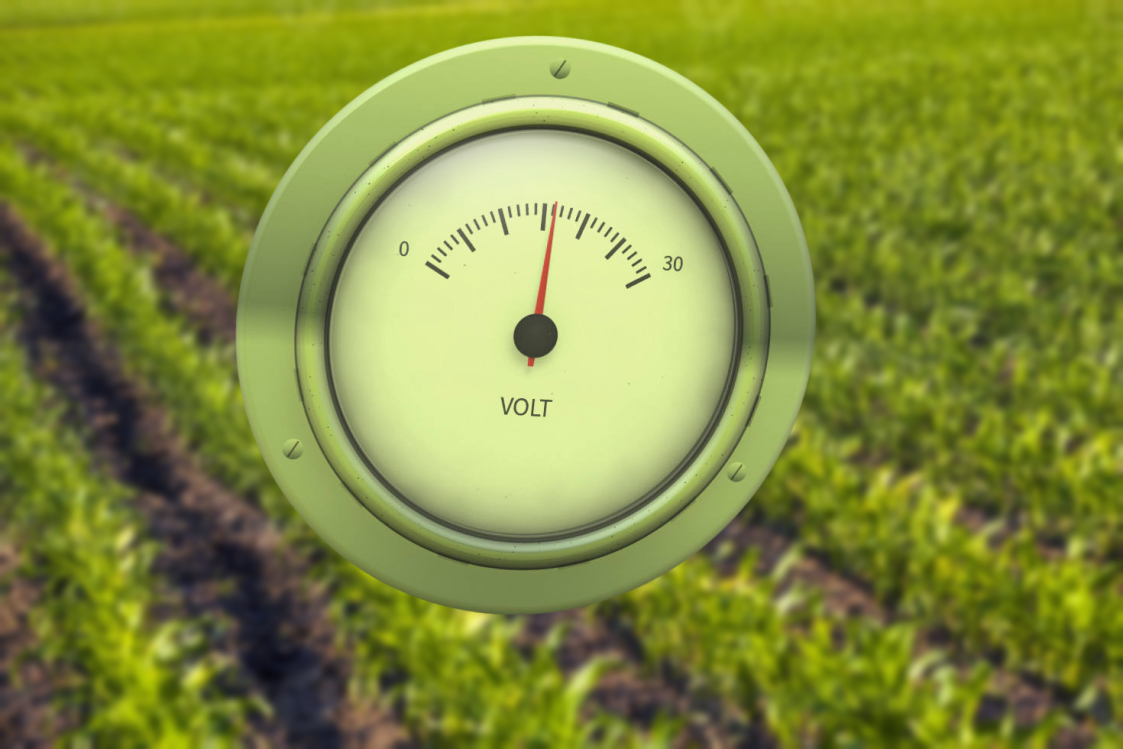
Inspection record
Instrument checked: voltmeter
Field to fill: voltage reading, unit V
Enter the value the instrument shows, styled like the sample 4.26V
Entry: 16V
